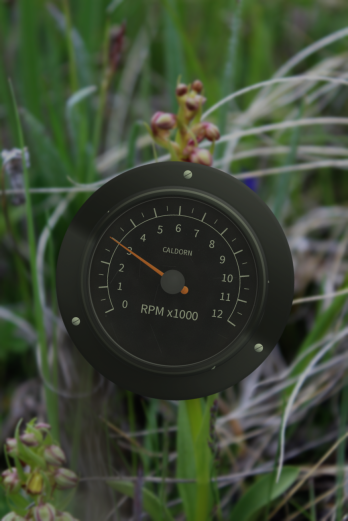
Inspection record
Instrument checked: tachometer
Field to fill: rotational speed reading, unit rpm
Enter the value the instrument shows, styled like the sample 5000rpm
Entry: 3000rpm
